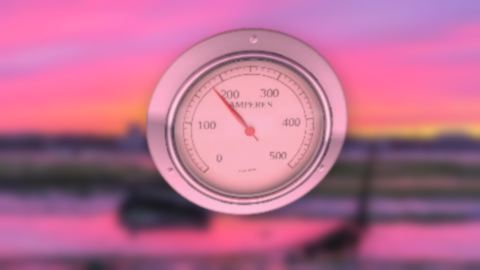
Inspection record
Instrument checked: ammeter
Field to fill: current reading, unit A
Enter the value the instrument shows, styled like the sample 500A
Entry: 180A
